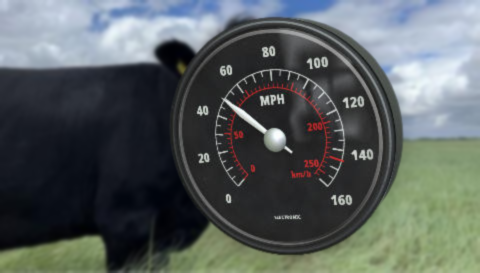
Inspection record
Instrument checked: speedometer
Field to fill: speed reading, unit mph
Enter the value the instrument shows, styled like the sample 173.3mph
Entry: 50mph
